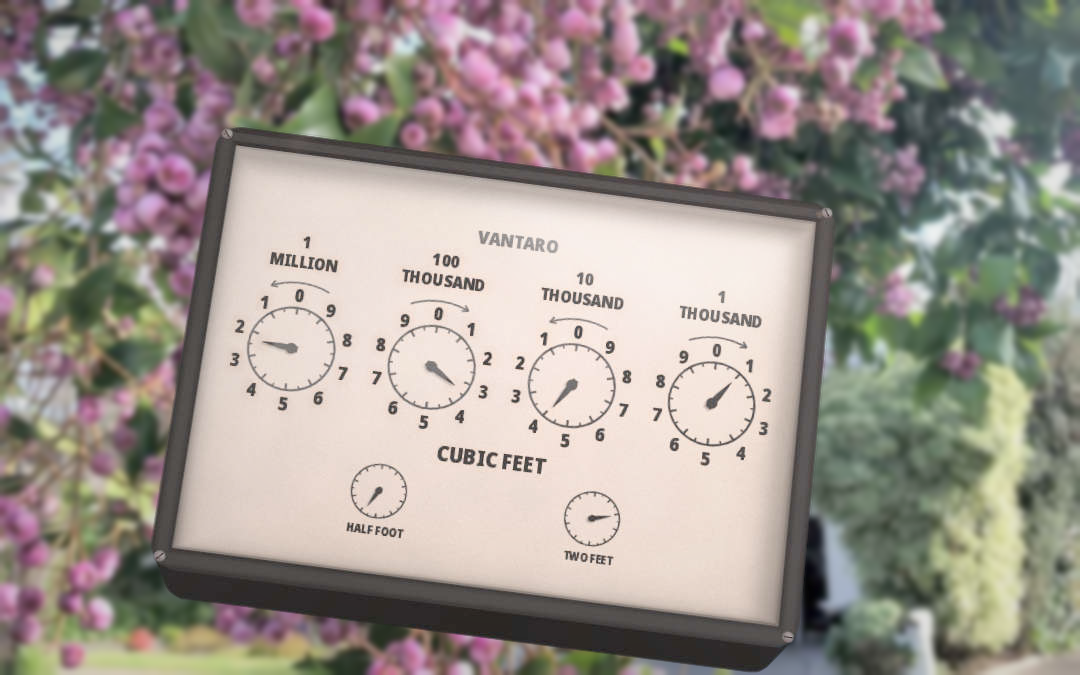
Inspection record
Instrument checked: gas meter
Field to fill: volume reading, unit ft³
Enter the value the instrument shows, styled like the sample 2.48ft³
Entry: 234100ft³
